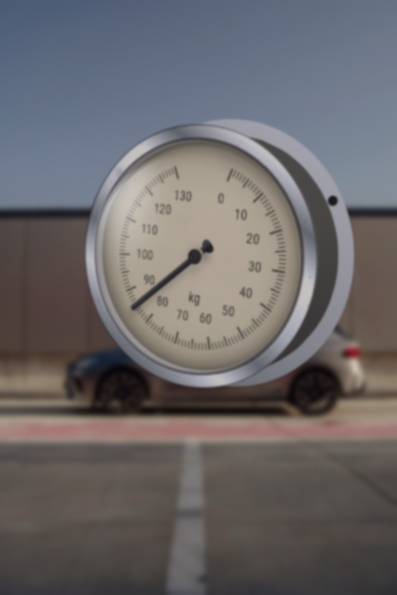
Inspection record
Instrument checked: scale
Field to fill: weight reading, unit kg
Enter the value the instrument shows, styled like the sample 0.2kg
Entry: 85kg
